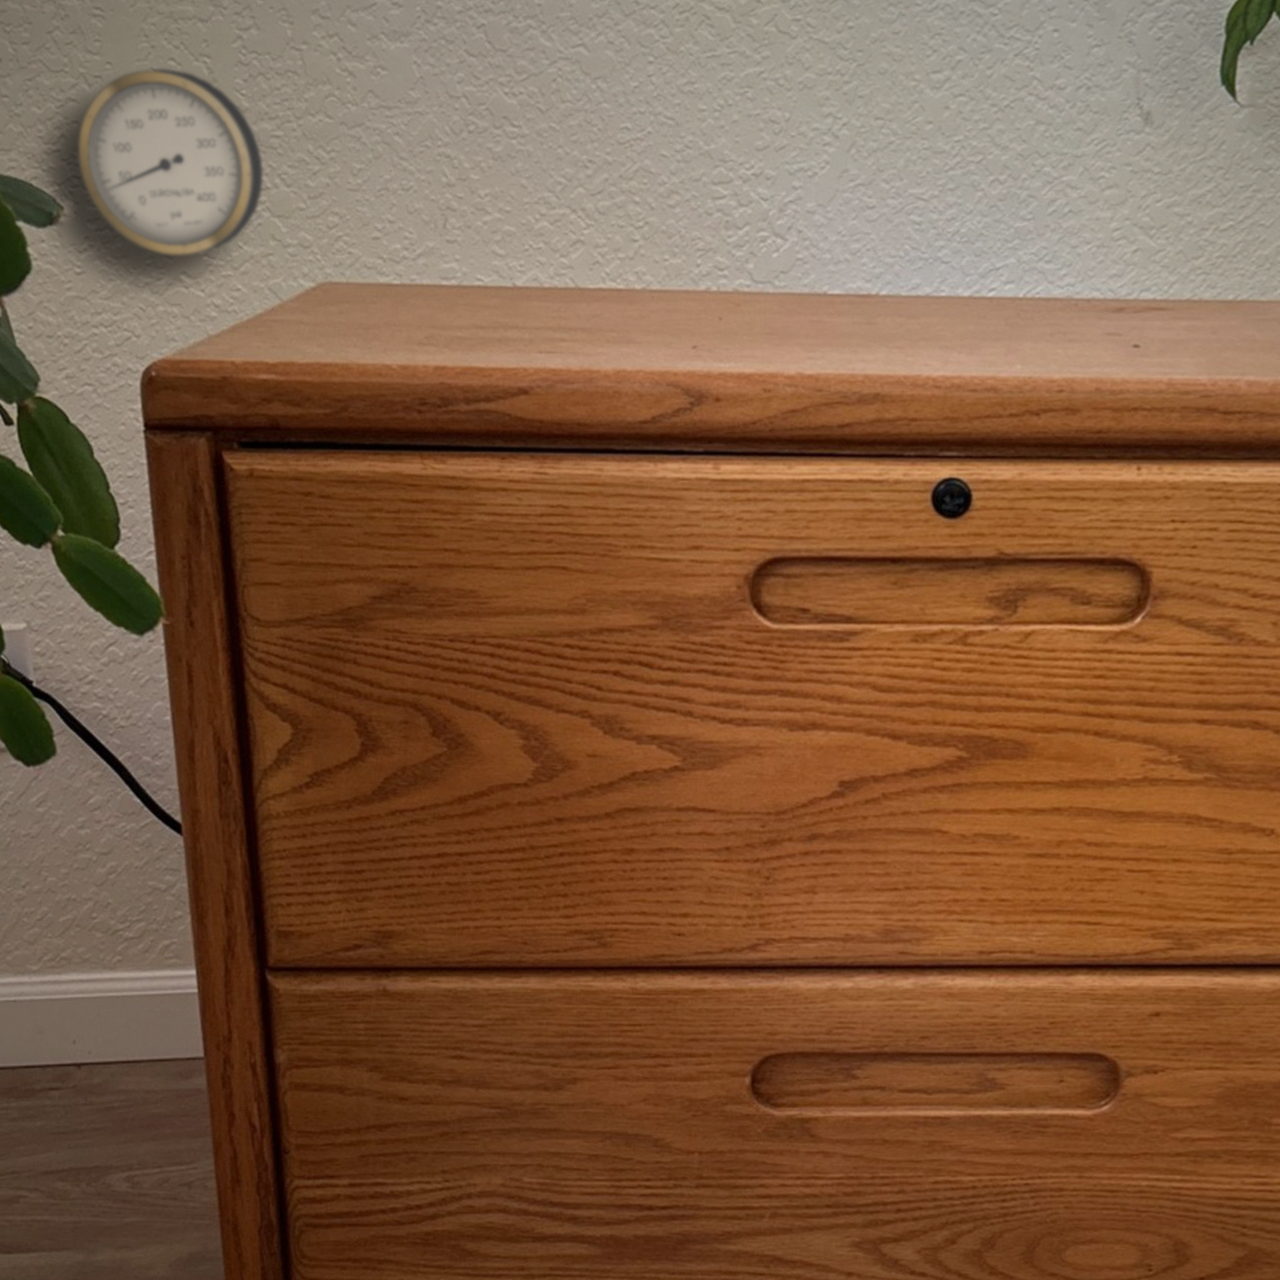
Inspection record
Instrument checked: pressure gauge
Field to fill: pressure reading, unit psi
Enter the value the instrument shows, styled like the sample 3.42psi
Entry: 40psi
